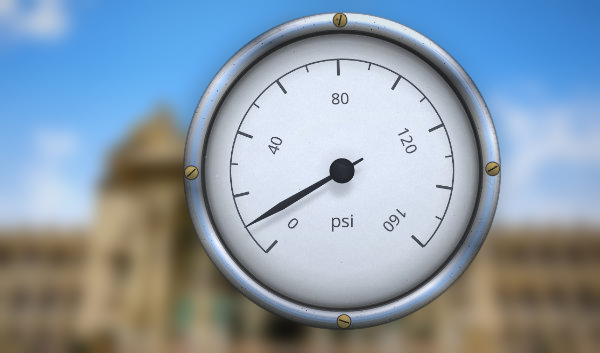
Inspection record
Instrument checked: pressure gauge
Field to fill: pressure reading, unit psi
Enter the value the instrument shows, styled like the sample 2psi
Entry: 10psi
